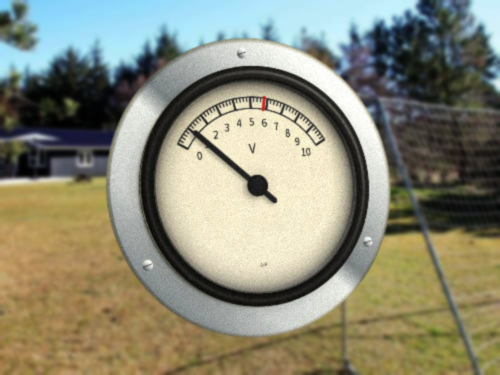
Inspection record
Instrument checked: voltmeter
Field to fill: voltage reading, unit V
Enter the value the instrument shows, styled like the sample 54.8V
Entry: 1V
